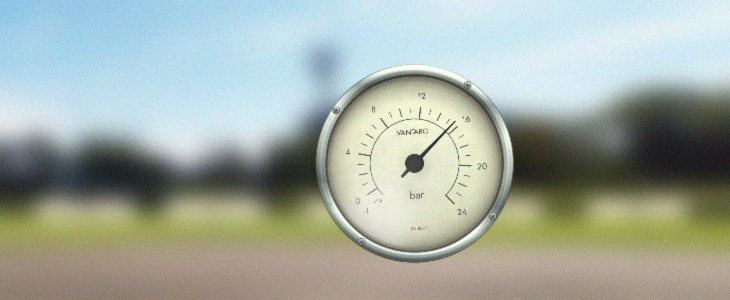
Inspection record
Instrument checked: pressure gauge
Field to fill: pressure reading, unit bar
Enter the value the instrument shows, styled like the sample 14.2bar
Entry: 15.5bar
